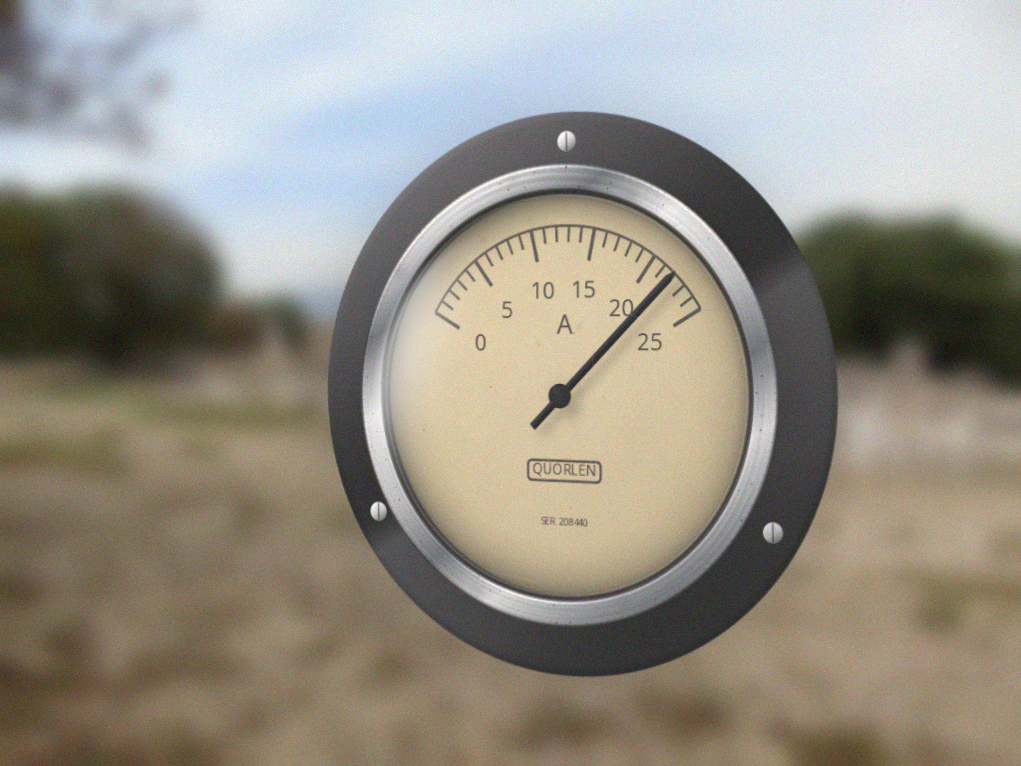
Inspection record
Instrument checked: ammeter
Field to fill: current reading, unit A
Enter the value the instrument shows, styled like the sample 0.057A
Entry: 22A
